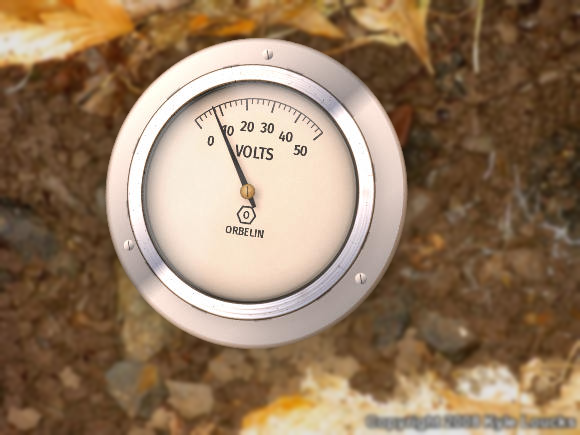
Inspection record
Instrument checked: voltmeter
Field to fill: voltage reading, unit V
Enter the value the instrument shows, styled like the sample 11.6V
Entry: 8V
